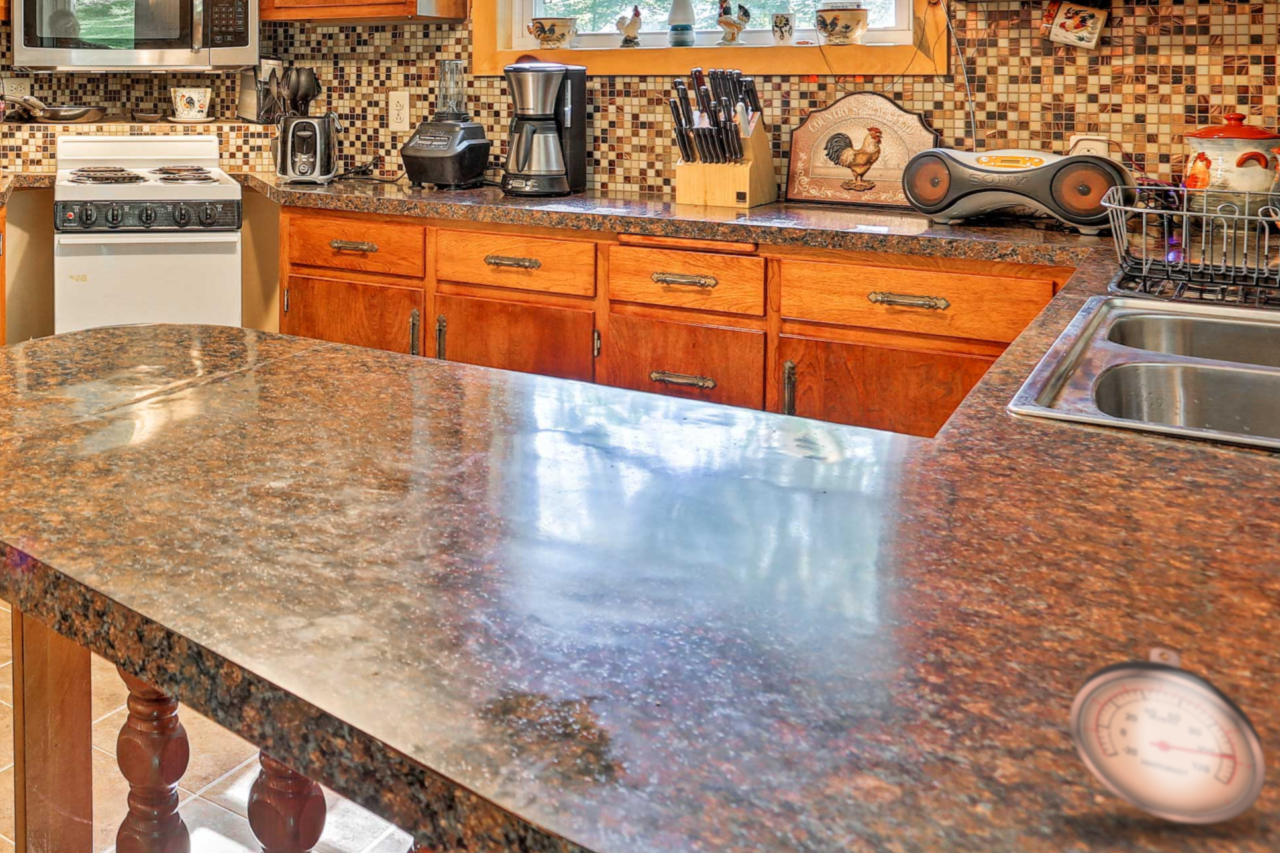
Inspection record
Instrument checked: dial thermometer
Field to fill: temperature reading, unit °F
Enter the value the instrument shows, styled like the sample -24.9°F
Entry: 100°F
